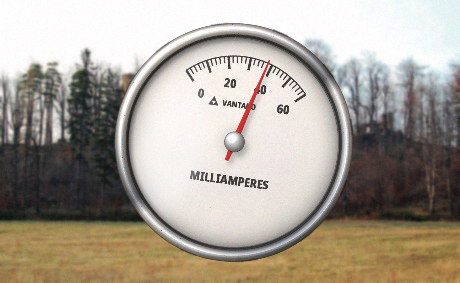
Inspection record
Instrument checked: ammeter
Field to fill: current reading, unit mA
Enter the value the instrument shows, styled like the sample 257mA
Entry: 38mA
